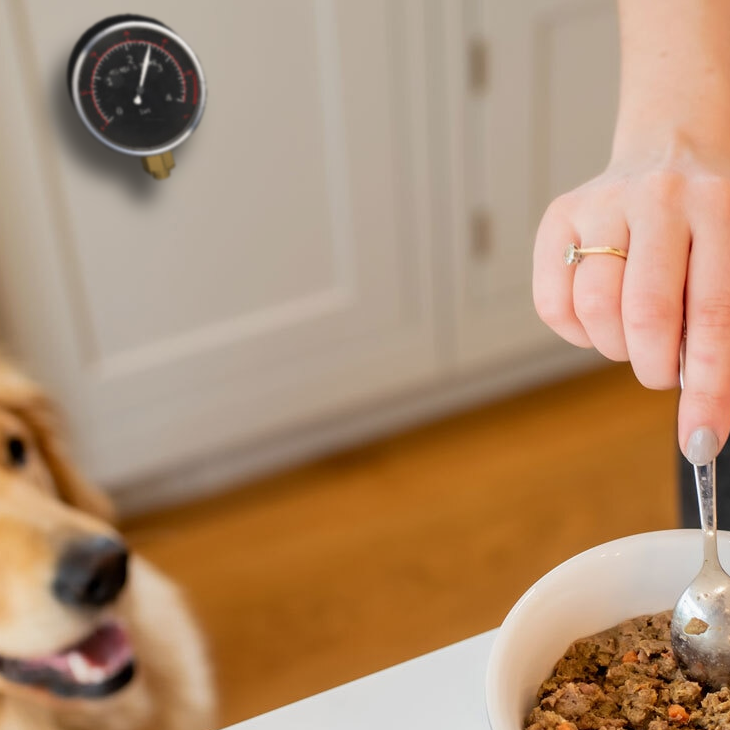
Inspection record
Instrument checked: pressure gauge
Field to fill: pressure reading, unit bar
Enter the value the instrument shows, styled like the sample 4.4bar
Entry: 2.5bar
